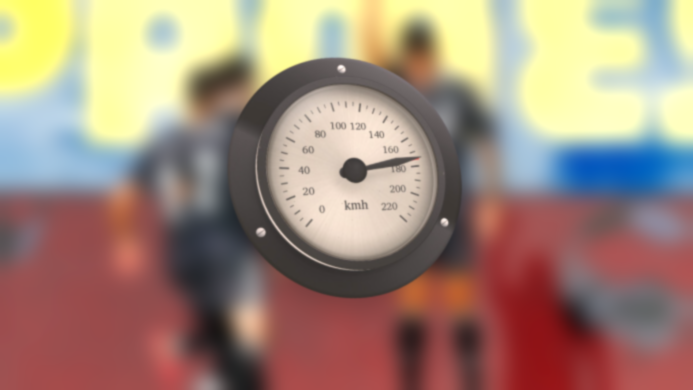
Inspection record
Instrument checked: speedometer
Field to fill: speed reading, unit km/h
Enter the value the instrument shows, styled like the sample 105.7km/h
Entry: 175km/h
